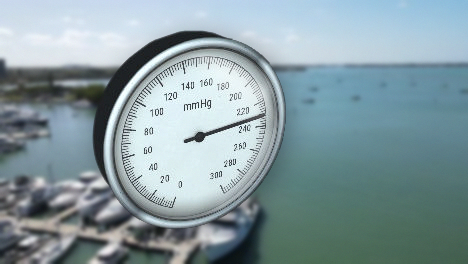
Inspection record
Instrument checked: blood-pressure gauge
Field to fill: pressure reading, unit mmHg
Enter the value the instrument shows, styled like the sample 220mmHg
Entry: 230mmHg
